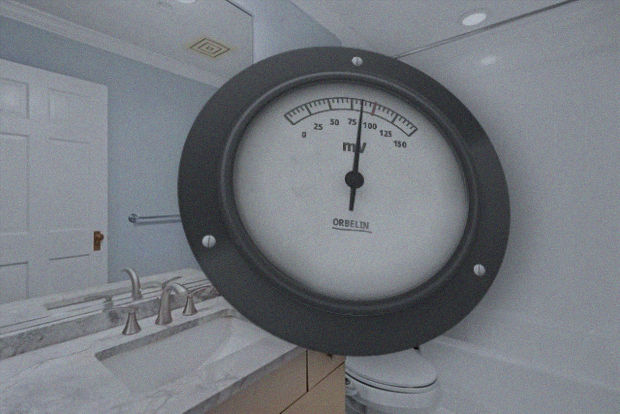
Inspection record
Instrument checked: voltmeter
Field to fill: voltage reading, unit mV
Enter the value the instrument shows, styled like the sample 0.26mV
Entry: 85mV
